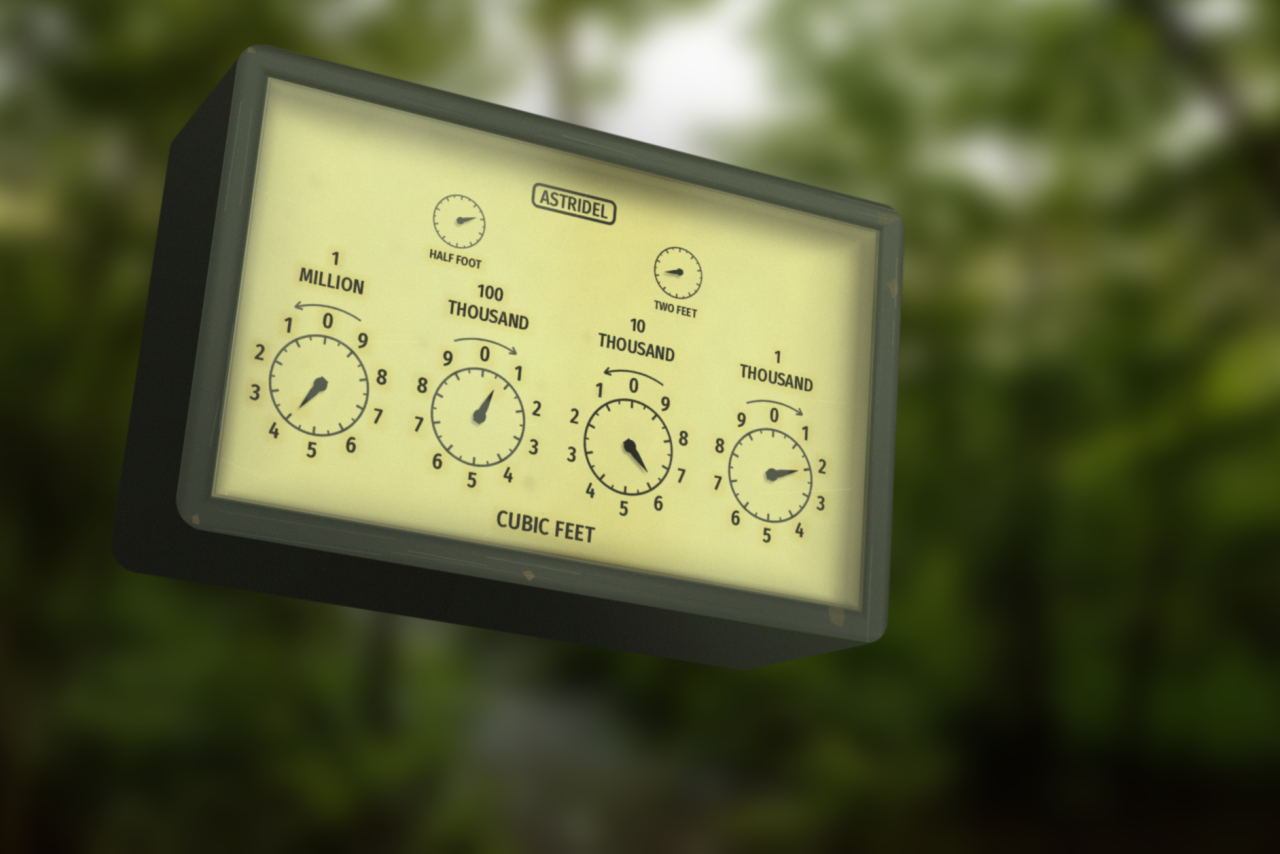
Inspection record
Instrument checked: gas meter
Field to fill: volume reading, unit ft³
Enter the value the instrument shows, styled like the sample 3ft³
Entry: 406200ft³
